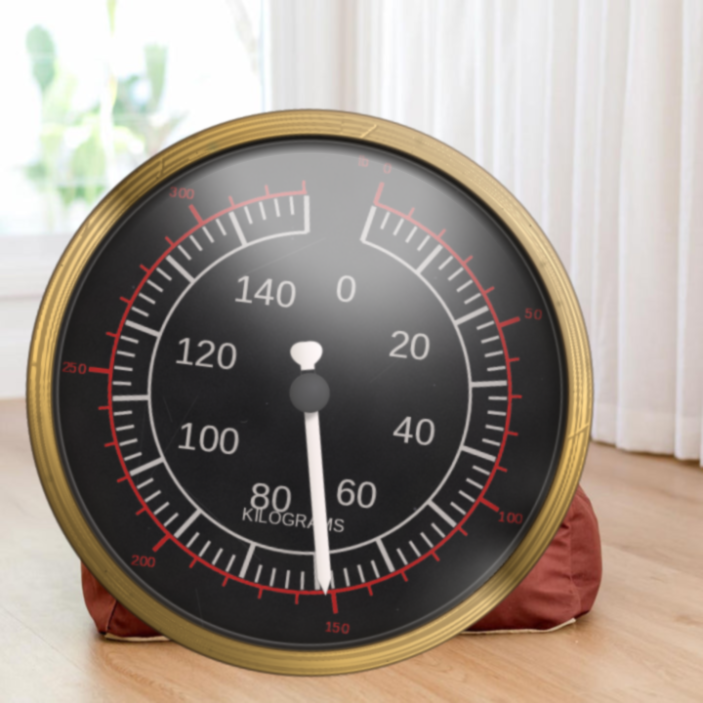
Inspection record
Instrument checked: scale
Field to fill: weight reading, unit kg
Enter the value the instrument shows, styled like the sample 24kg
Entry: 69kg
